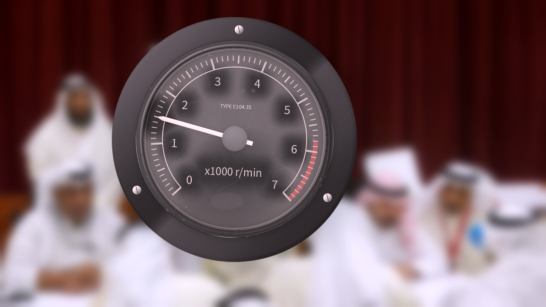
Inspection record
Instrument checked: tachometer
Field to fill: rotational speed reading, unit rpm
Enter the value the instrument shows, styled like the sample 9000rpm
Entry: 1500rpm
